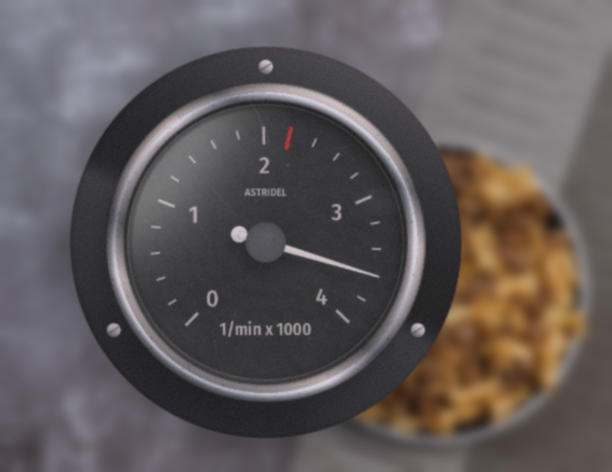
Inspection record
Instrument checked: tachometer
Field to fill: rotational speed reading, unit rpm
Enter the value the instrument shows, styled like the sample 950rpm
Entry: 3600rpm
